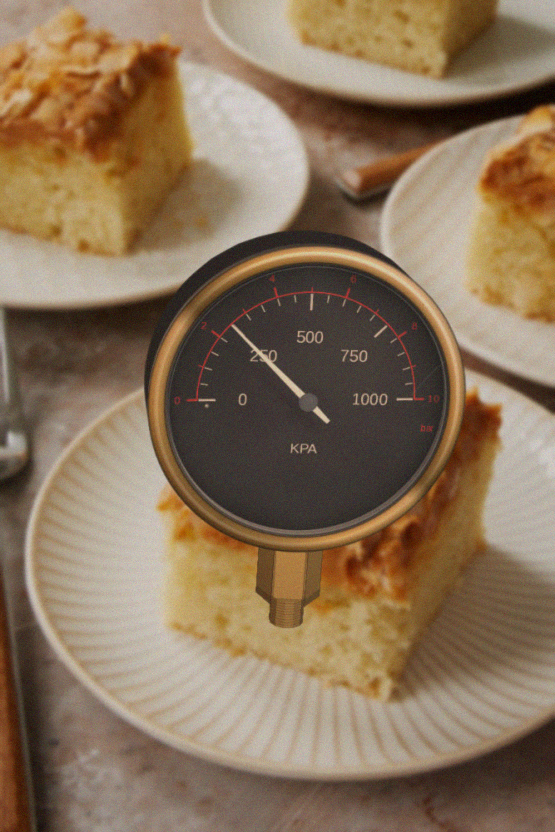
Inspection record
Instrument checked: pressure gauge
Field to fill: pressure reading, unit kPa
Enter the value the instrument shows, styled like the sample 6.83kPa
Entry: 250kPa
